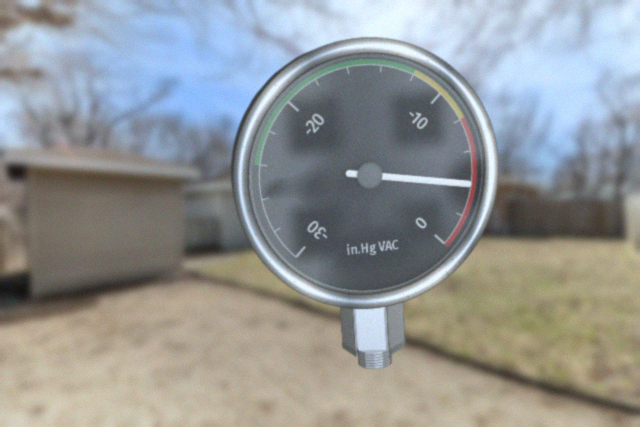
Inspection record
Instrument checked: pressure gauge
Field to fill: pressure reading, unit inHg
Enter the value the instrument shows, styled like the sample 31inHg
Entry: -4inHg
